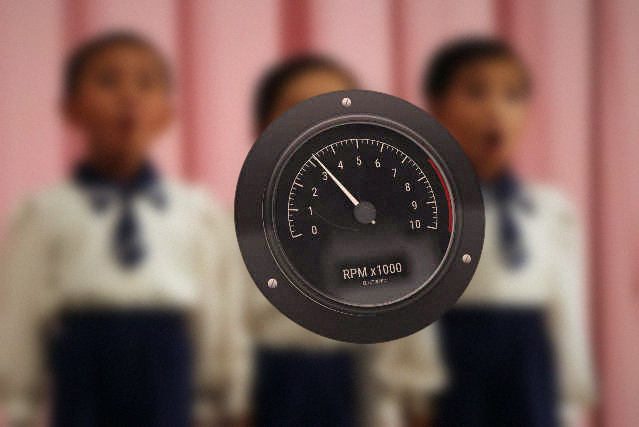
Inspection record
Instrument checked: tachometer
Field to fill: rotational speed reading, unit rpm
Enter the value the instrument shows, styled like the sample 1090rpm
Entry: 3200rpm
